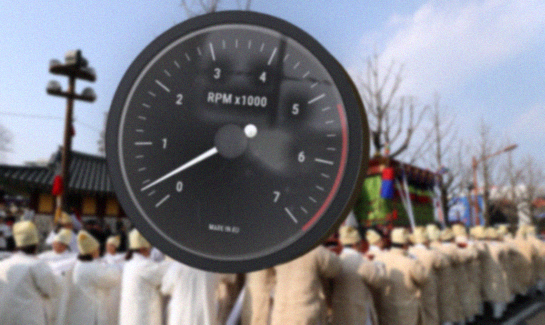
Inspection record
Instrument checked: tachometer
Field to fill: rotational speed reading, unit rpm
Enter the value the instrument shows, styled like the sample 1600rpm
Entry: 300rpm
